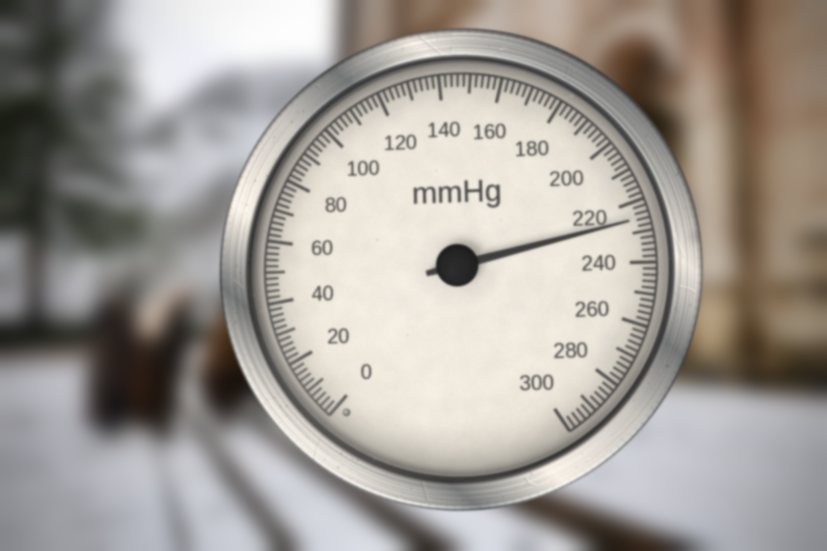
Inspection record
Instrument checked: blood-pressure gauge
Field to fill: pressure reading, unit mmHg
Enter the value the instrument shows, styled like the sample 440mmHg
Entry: 226mmHg
